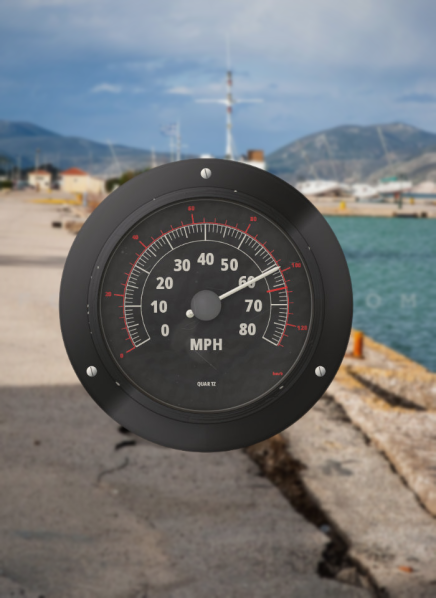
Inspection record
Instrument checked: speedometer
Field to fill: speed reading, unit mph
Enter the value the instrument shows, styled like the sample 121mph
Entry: 61mph
